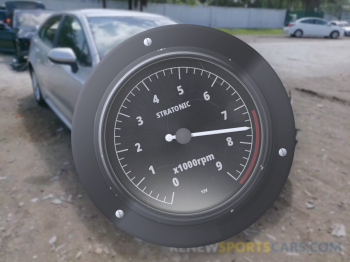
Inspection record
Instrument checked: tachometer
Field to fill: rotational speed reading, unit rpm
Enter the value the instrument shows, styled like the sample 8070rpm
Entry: 7600rpm
